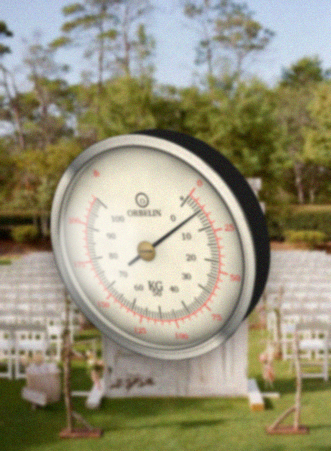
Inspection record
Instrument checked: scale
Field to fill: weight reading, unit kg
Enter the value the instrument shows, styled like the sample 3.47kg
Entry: 5kg
